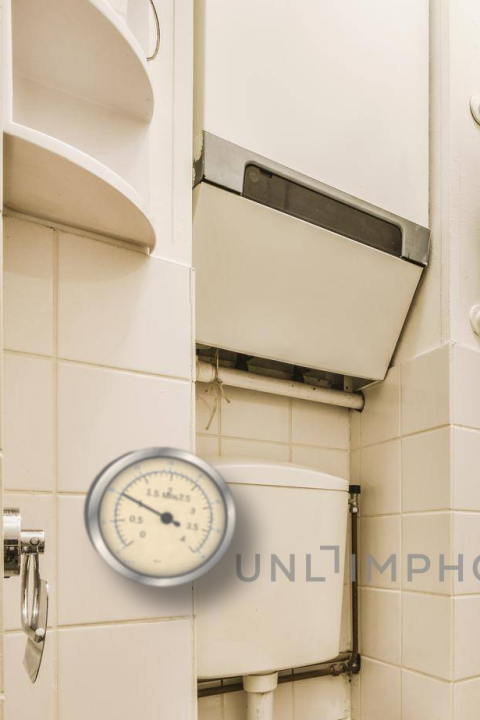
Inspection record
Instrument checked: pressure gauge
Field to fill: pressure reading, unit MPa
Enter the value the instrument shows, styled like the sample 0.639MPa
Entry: 1MPa
